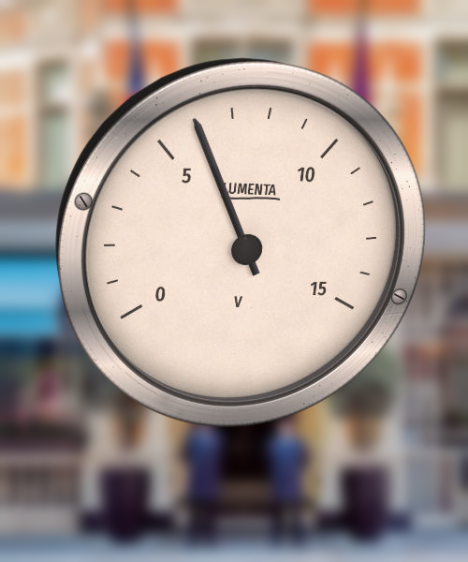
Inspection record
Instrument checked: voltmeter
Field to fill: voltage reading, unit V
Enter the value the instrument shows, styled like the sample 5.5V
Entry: 6V
